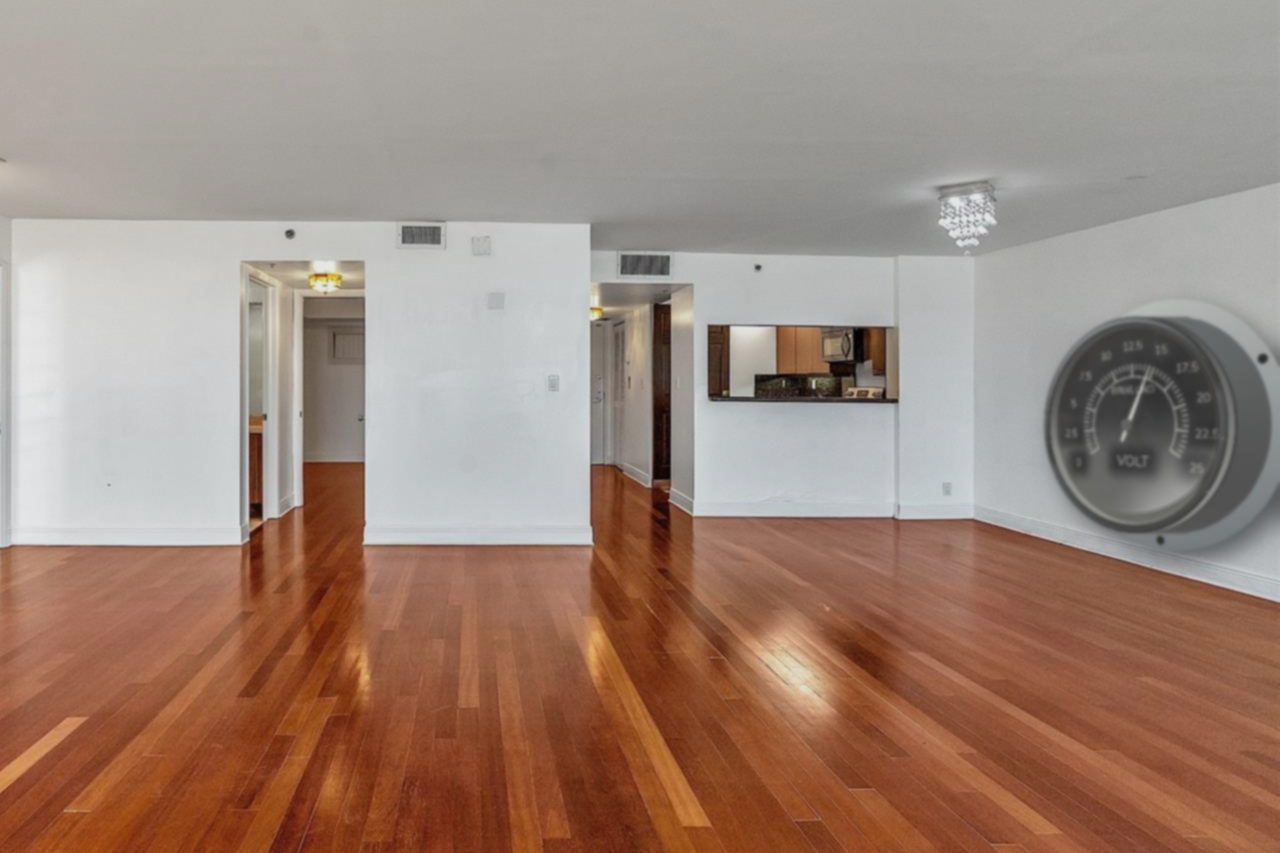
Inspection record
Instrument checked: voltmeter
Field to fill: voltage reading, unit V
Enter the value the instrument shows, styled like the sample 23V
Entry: 15V
